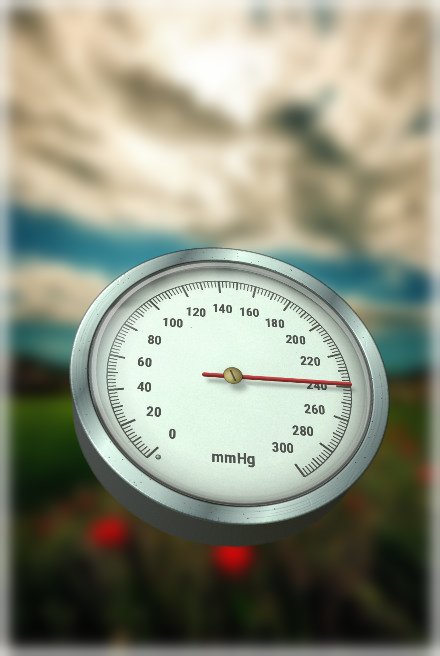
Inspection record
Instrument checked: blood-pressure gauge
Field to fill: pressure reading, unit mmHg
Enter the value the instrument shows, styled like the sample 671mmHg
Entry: 240mmHg
